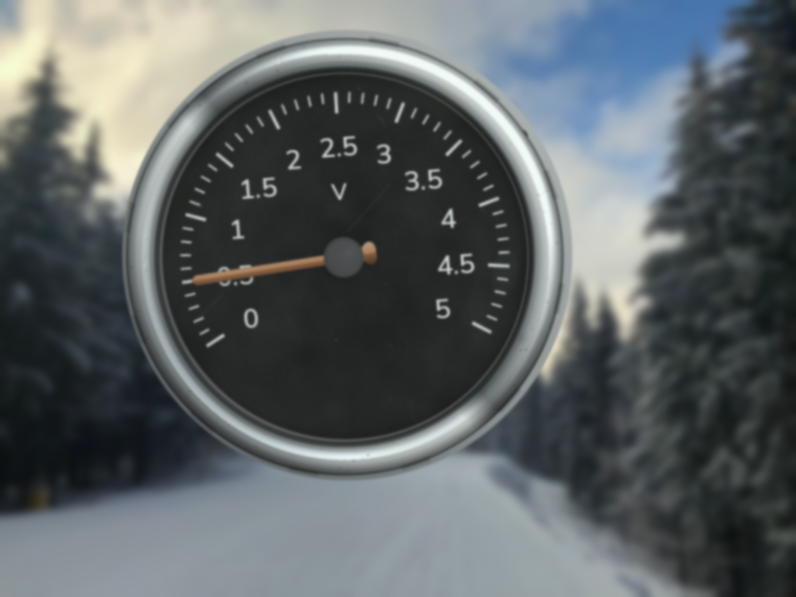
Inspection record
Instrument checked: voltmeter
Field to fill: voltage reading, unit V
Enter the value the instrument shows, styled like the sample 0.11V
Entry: 0.5V
